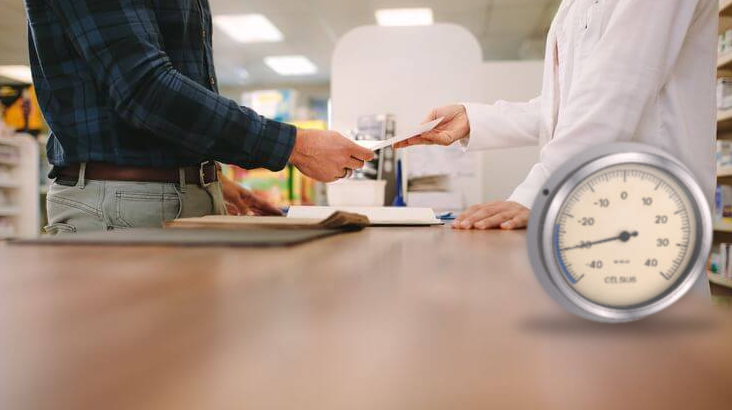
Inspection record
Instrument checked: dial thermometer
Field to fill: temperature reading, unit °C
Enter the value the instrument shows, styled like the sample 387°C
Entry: -30°C
